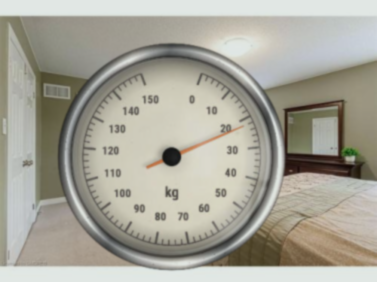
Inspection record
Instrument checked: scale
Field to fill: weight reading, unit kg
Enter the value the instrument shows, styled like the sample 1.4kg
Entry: 22kg
